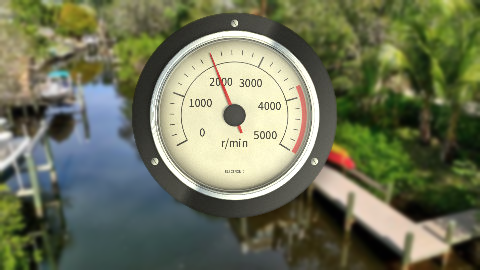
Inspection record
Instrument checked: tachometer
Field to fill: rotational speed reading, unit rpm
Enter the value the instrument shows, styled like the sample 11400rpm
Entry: 2000rpm
